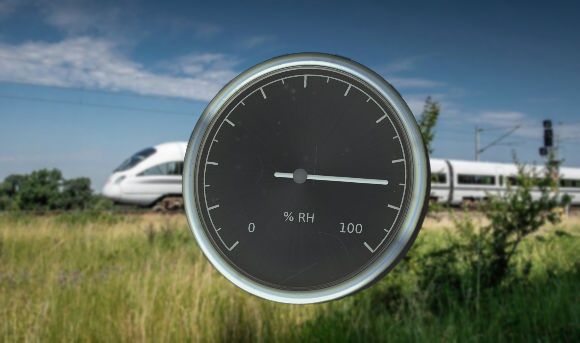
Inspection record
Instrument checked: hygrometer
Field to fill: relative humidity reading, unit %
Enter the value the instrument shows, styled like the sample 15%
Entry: 85%
